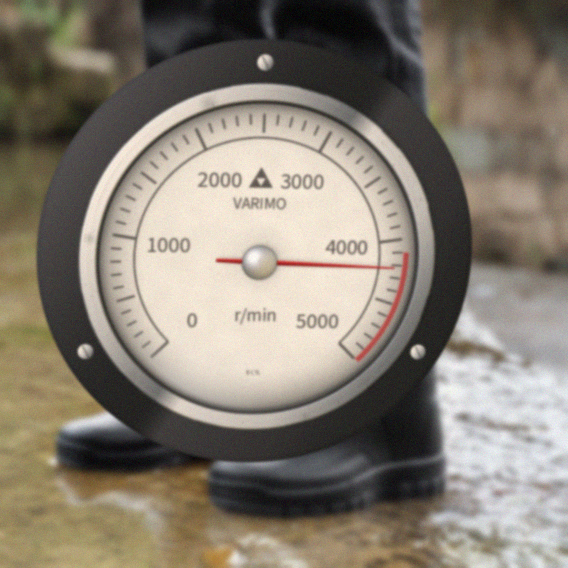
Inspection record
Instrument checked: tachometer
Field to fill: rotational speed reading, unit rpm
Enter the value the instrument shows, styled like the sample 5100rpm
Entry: 4200rpm
